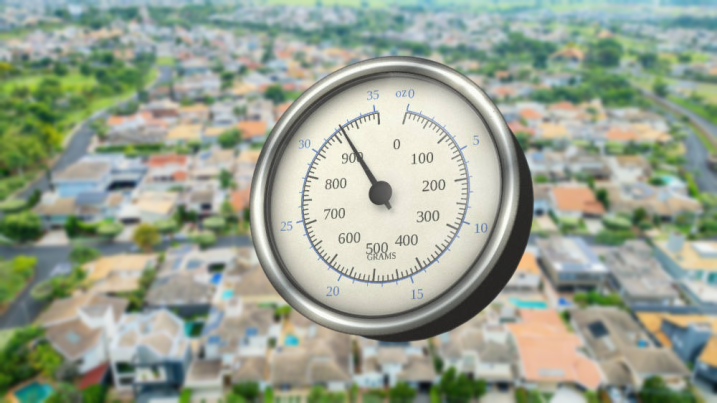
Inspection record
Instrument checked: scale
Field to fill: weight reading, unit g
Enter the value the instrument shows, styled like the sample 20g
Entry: 920g
